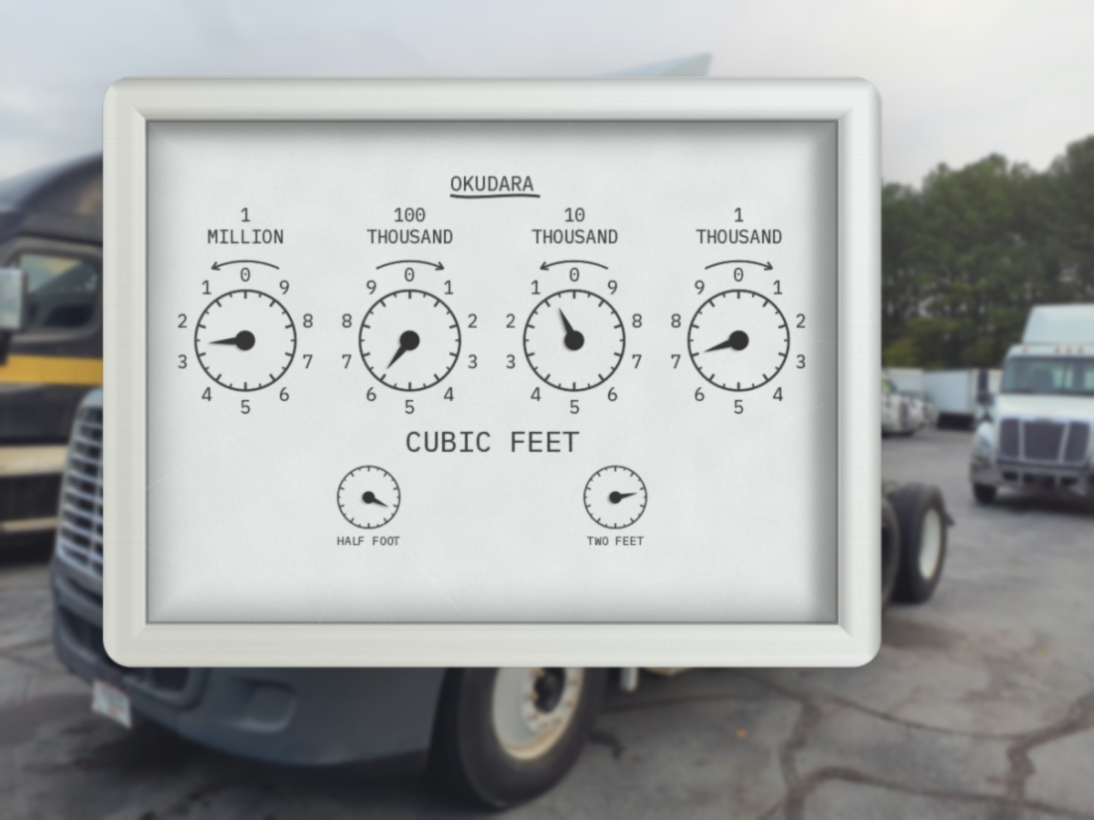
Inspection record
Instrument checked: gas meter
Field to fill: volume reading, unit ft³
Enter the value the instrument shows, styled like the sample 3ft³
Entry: 260700ft³
